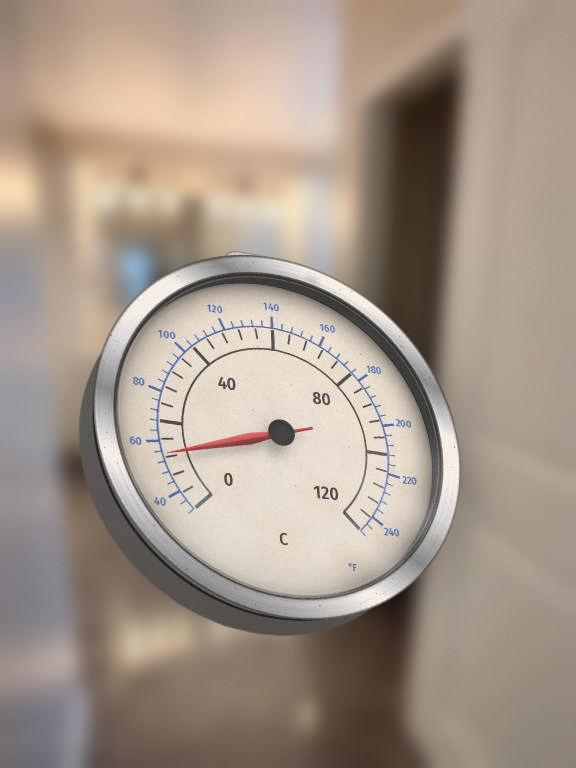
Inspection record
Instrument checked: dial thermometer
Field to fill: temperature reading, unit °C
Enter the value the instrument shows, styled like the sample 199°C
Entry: 12°C
